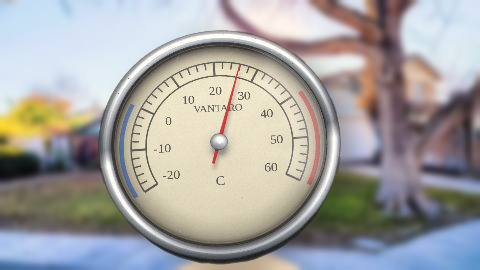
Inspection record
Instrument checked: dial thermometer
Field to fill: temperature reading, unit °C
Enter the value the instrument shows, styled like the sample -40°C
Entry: 26°C
